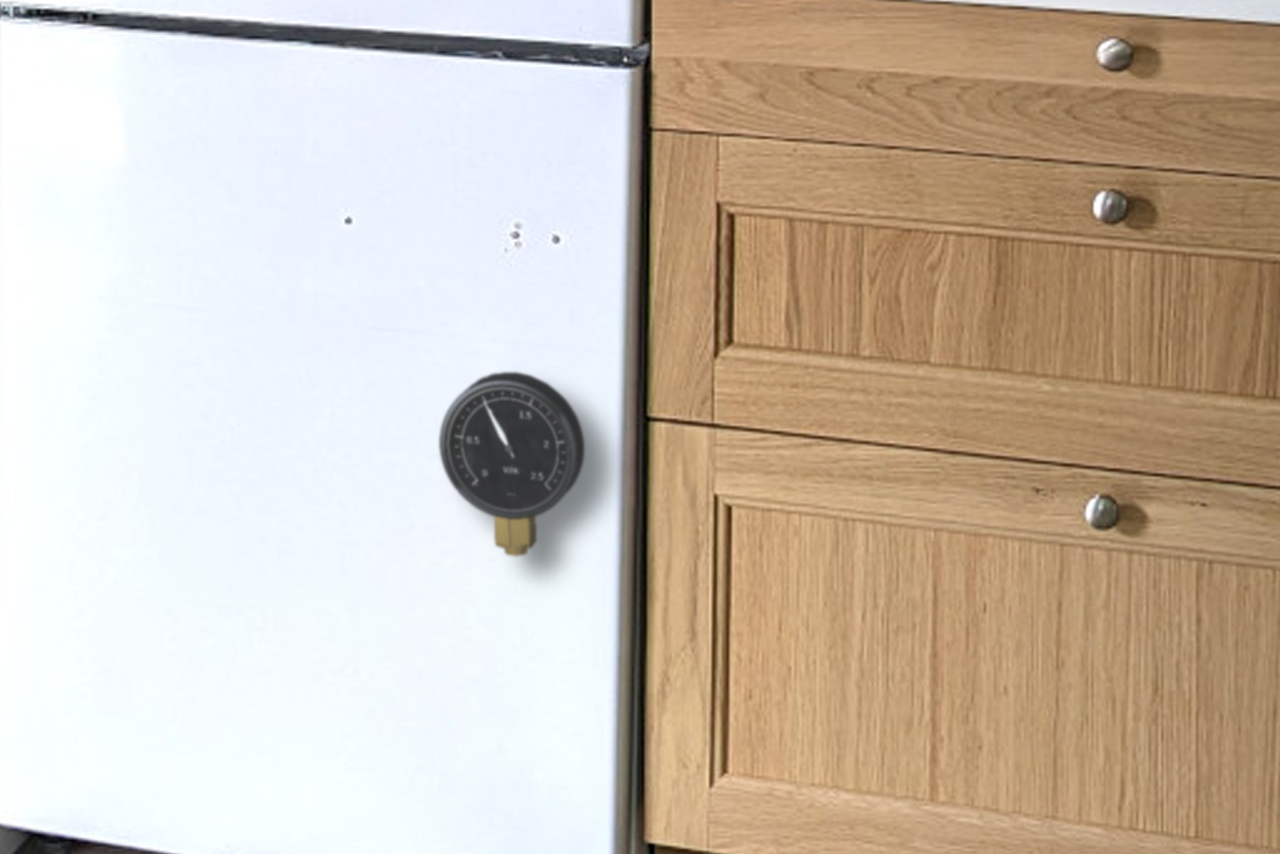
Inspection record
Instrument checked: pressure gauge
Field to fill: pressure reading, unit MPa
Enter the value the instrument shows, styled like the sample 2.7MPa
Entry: 1MPa
